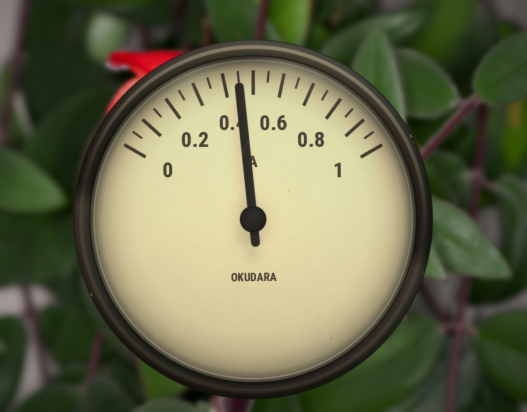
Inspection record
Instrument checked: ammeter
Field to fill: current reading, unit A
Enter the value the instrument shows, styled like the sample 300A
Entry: 0.45A
